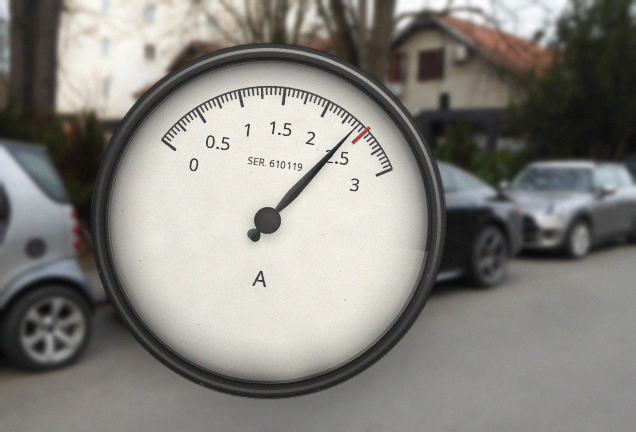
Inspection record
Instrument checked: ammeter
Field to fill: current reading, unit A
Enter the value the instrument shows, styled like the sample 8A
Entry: 2.4A
